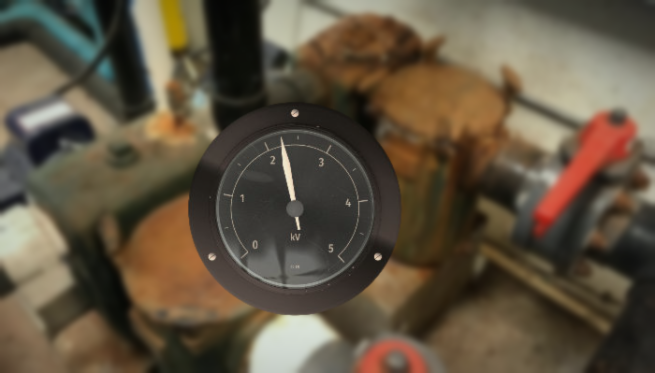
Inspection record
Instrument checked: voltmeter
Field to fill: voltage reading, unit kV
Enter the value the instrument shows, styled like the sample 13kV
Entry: 2.25kV
